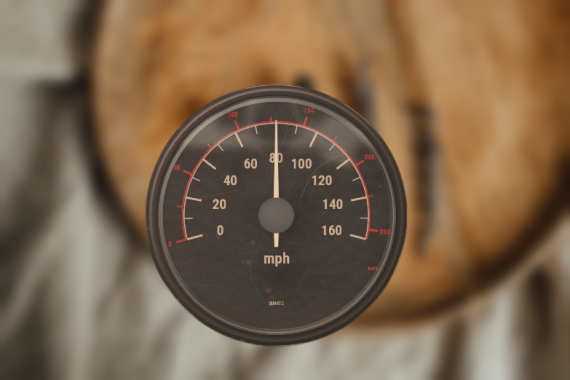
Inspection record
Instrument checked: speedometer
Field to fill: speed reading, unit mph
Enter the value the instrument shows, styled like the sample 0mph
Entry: 80mph
